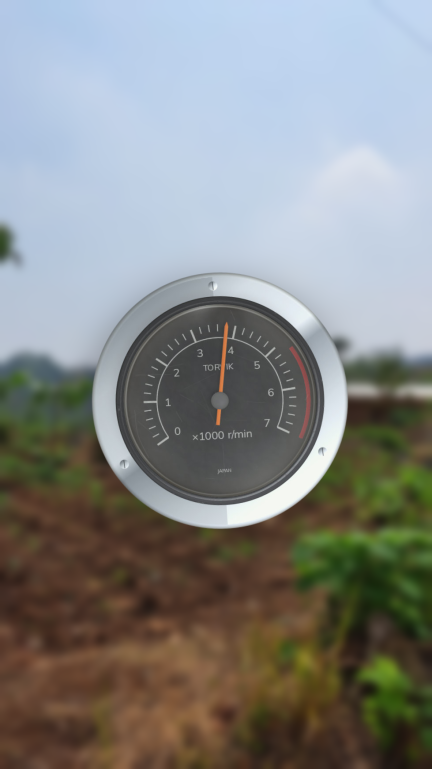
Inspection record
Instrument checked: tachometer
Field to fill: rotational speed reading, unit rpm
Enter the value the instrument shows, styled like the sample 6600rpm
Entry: 3800rpm
